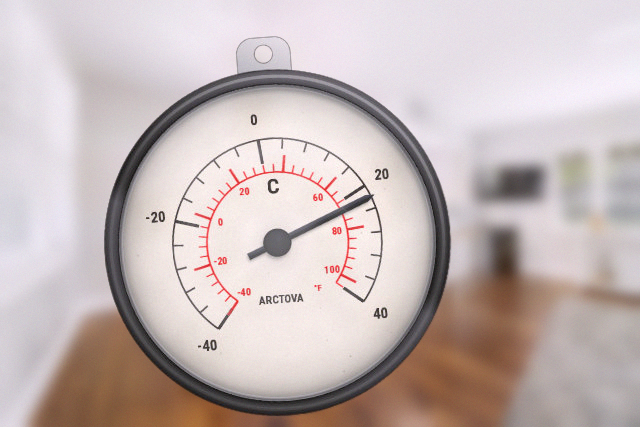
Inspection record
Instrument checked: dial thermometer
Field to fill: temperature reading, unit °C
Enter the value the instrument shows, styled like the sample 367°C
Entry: 22°C
